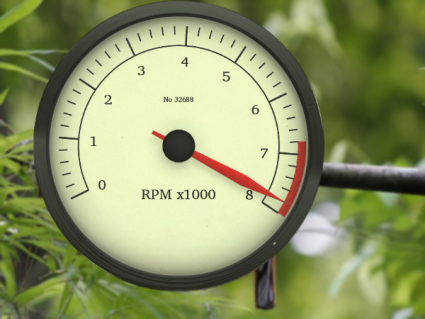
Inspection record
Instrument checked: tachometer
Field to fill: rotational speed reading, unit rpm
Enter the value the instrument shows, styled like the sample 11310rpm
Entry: 7800rpm
